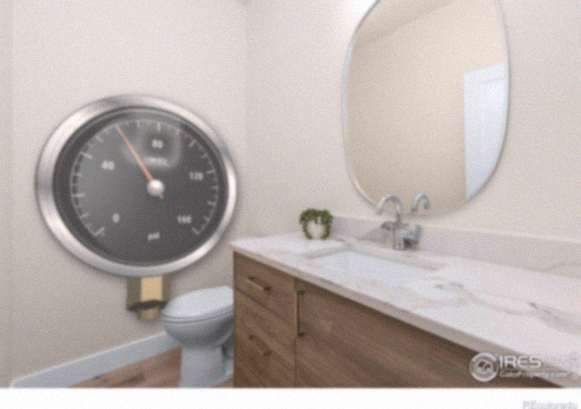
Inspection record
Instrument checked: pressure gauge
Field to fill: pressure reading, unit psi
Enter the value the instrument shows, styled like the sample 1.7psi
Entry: 60psi
